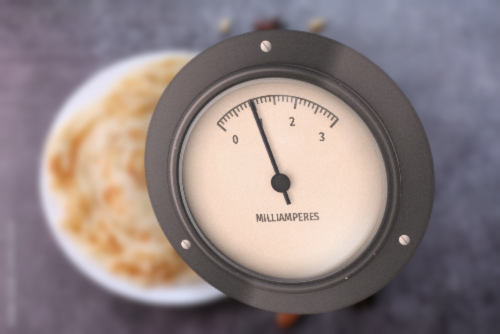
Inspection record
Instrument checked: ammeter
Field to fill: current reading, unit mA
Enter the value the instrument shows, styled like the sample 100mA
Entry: 1mA
